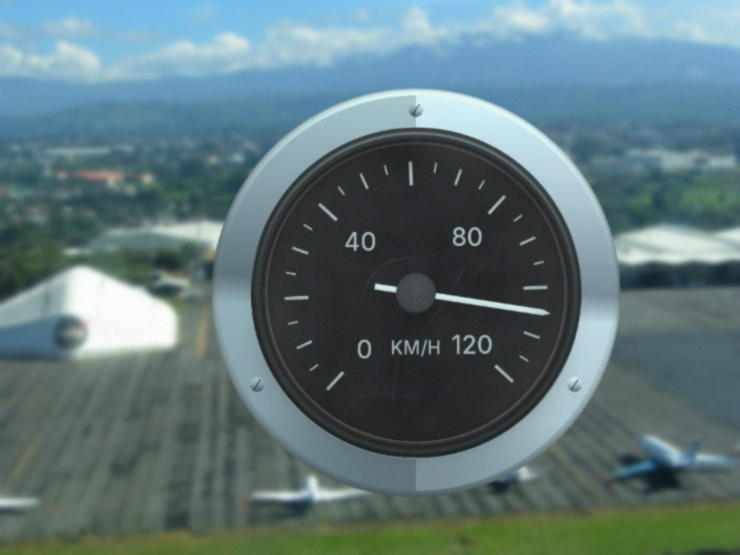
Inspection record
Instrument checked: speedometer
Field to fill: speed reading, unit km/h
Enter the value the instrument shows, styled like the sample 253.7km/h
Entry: 105km/h
